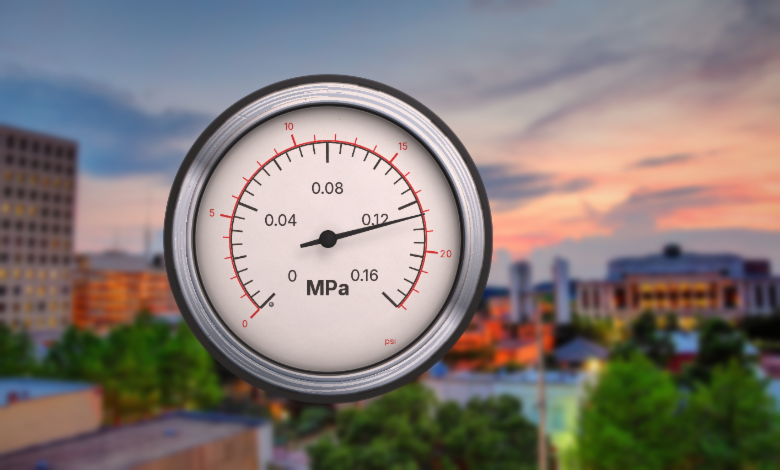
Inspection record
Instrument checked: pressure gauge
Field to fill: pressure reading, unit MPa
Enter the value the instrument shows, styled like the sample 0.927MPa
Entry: 0.125MPa
